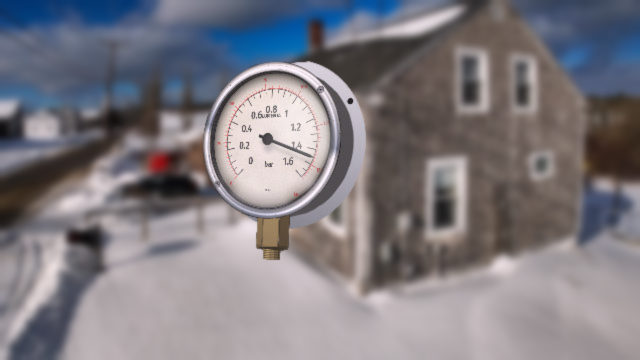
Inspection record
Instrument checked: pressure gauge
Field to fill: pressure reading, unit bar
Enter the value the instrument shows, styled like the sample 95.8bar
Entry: 1.45bar
